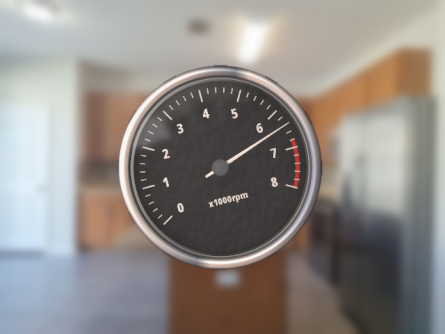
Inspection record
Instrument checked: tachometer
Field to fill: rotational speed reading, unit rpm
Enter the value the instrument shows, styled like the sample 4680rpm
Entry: 6400rpm
